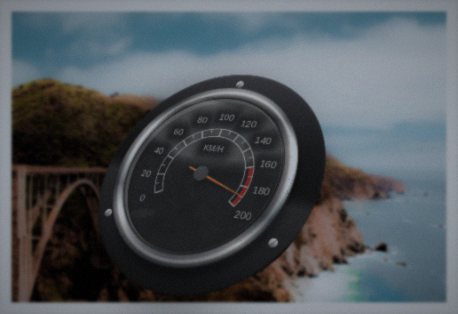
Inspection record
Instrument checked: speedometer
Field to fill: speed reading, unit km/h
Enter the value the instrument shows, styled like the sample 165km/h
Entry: 190km/h
